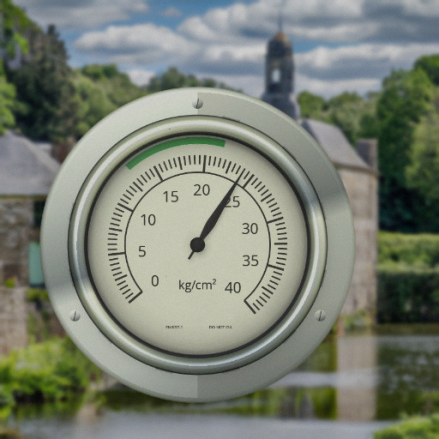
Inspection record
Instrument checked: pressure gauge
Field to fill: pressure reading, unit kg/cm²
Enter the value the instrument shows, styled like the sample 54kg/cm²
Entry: 24kg/cm²
